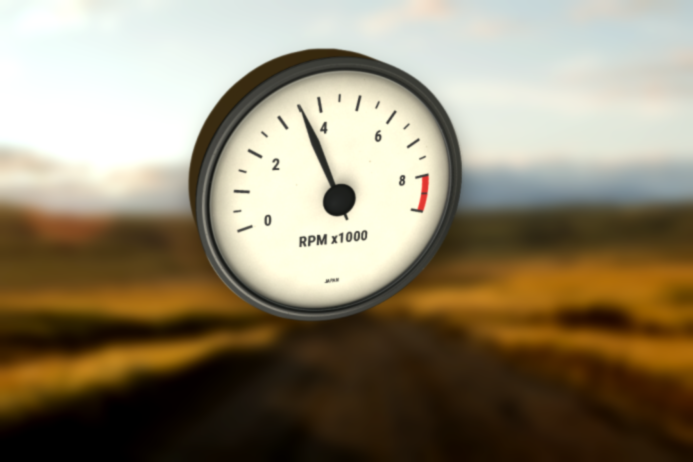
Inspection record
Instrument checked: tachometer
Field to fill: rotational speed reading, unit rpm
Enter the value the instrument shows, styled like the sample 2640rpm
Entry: 3500rpm
